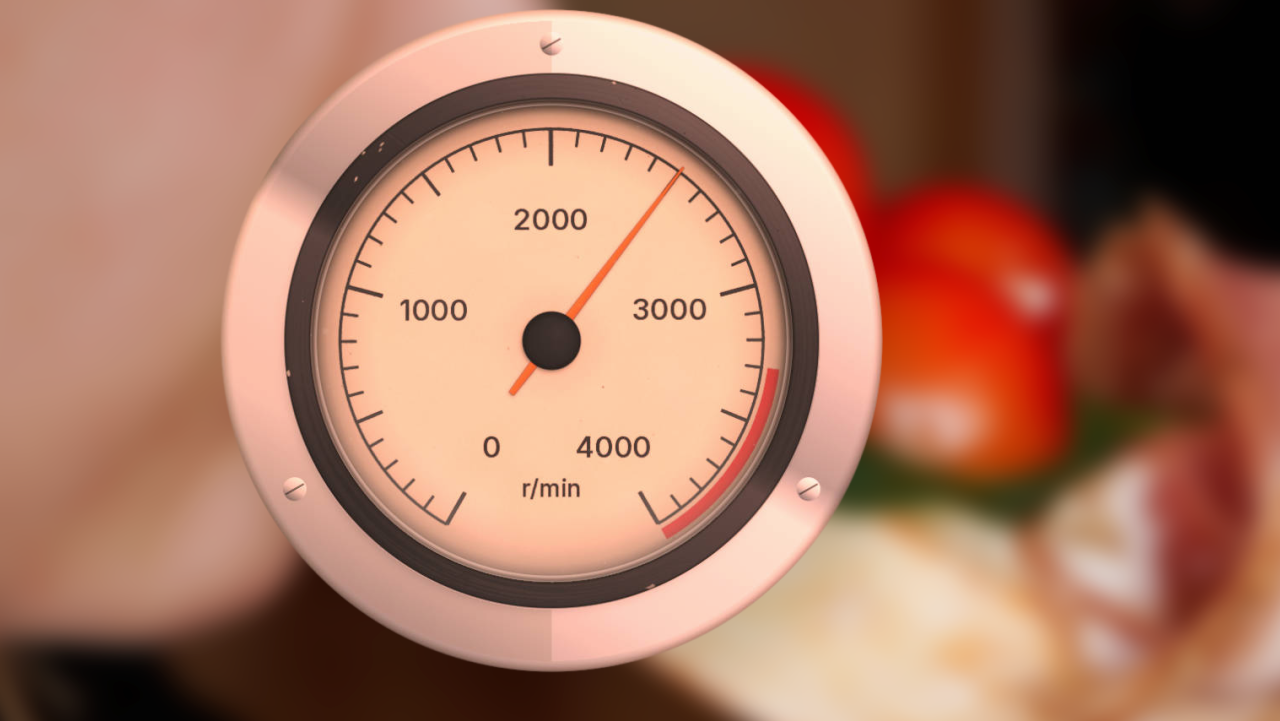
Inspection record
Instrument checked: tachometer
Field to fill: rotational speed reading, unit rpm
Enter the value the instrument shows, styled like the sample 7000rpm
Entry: 2500rpm
